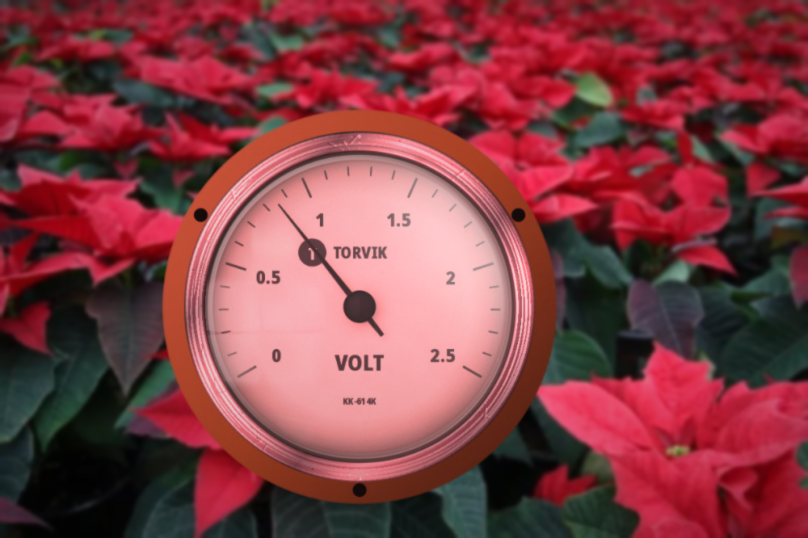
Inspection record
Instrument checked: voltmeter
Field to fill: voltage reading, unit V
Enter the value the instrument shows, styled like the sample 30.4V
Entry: 0.85V
